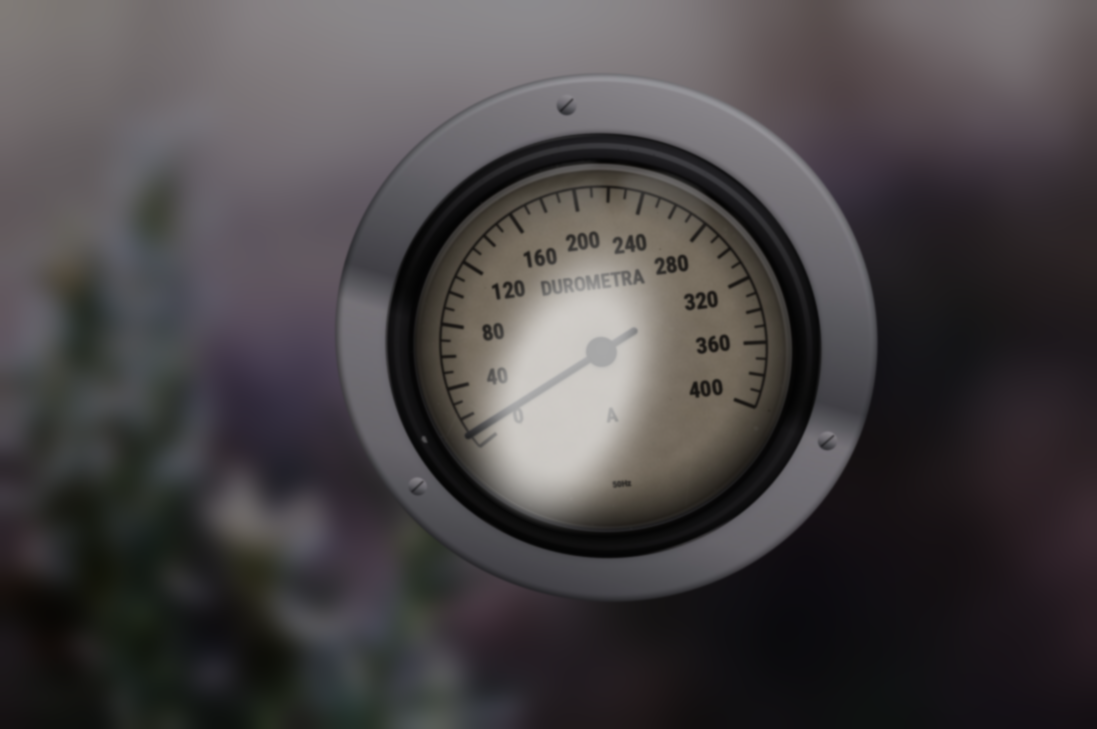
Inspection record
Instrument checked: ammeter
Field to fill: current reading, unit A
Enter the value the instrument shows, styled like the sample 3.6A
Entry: 10A
